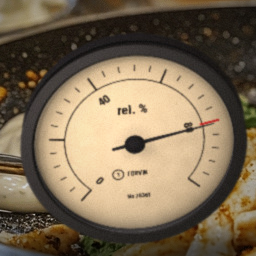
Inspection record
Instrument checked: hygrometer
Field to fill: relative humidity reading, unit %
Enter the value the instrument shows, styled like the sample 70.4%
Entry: 80%
